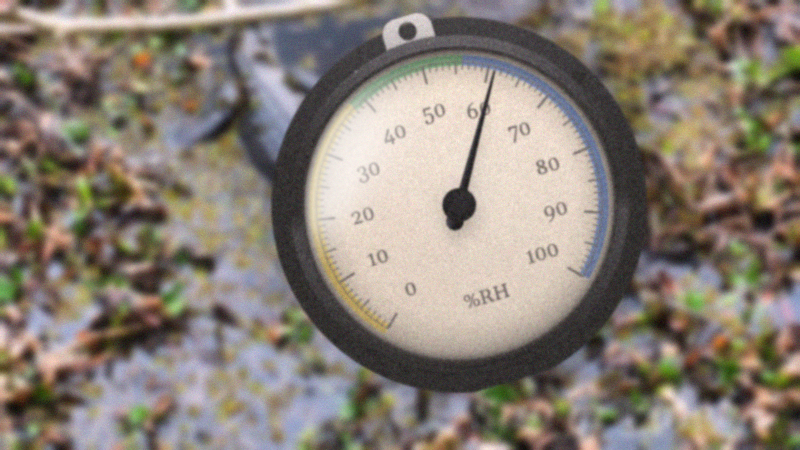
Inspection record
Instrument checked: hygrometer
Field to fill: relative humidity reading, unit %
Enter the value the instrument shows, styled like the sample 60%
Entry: 61%
